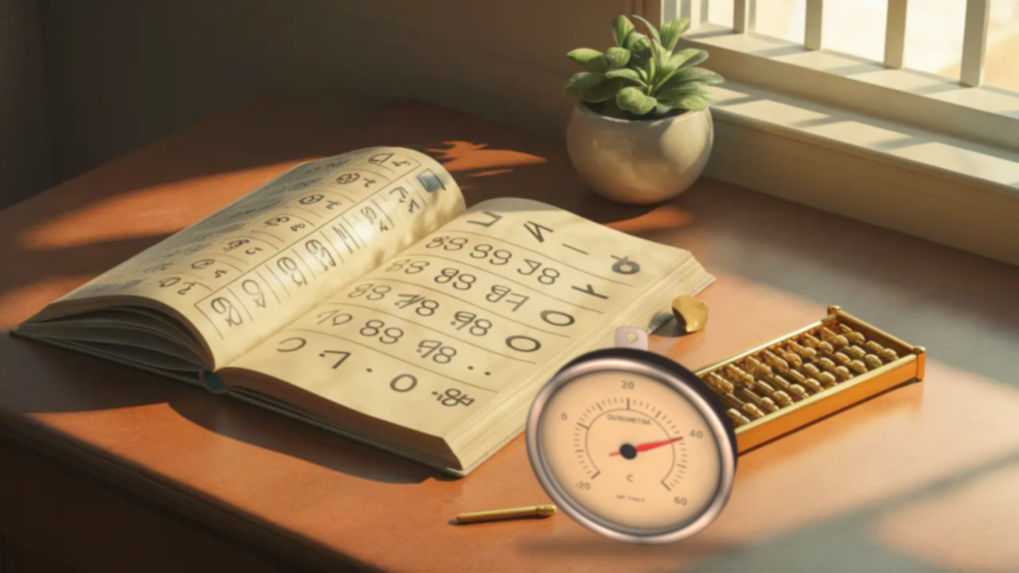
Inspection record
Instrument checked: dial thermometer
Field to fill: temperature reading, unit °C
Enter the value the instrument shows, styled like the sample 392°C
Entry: 40°C
